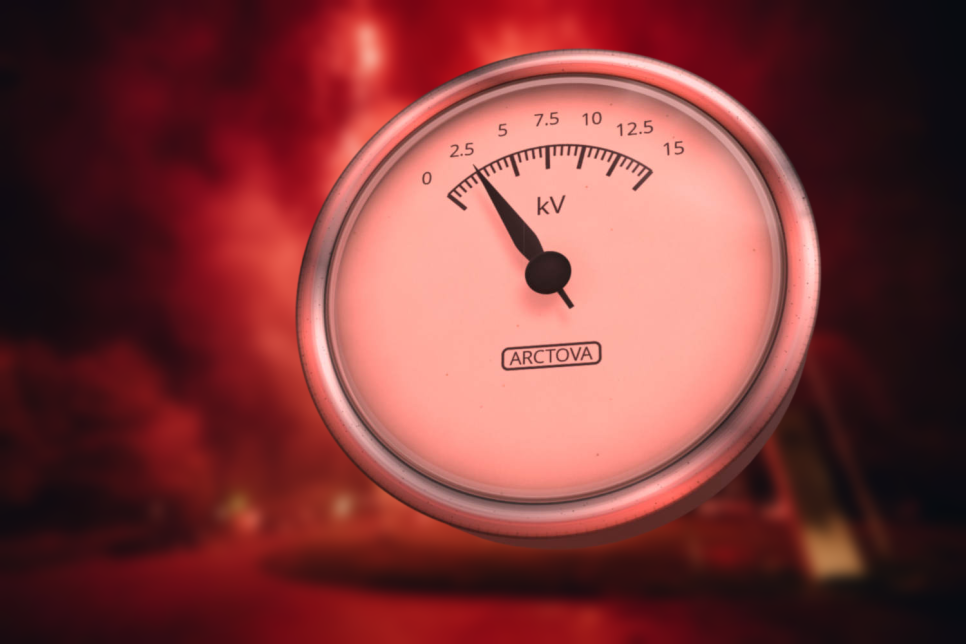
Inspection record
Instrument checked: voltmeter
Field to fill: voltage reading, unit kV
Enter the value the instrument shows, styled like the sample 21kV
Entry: 2.5kV
